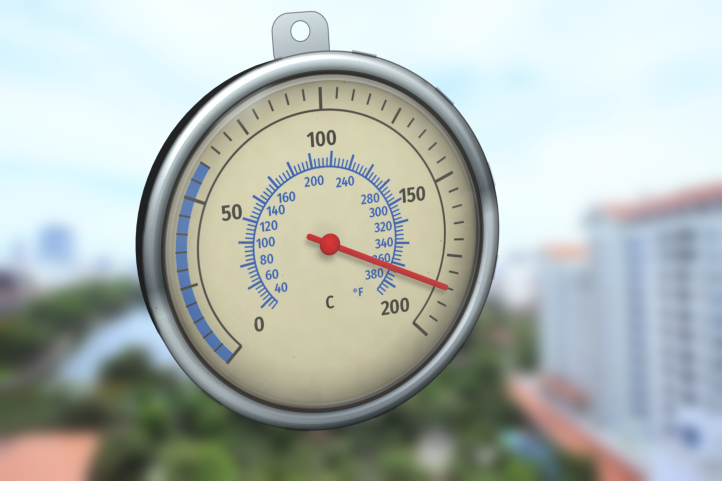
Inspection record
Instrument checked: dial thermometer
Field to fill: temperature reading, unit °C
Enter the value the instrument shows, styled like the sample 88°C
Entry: 185°C
